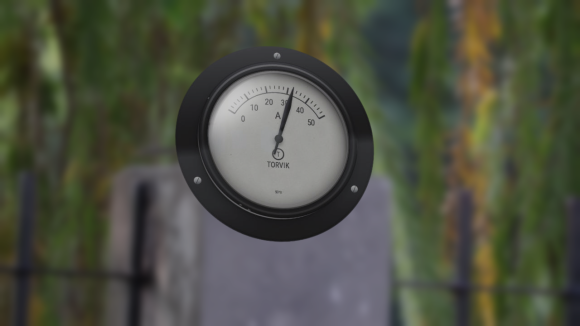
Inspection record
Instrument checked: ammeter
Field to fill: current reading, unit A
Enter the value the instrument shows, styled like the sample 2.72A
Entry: 32A
